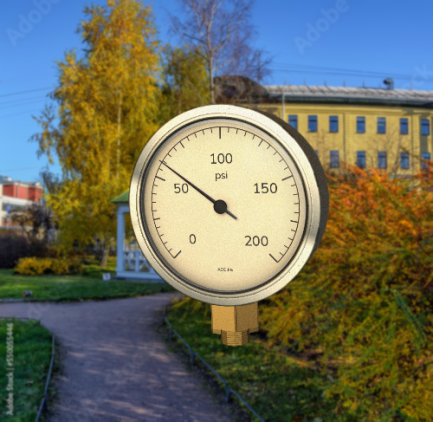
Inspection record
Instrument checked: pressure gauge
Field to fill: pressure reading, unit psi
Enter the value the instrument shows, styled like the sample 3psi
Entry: 60psi
